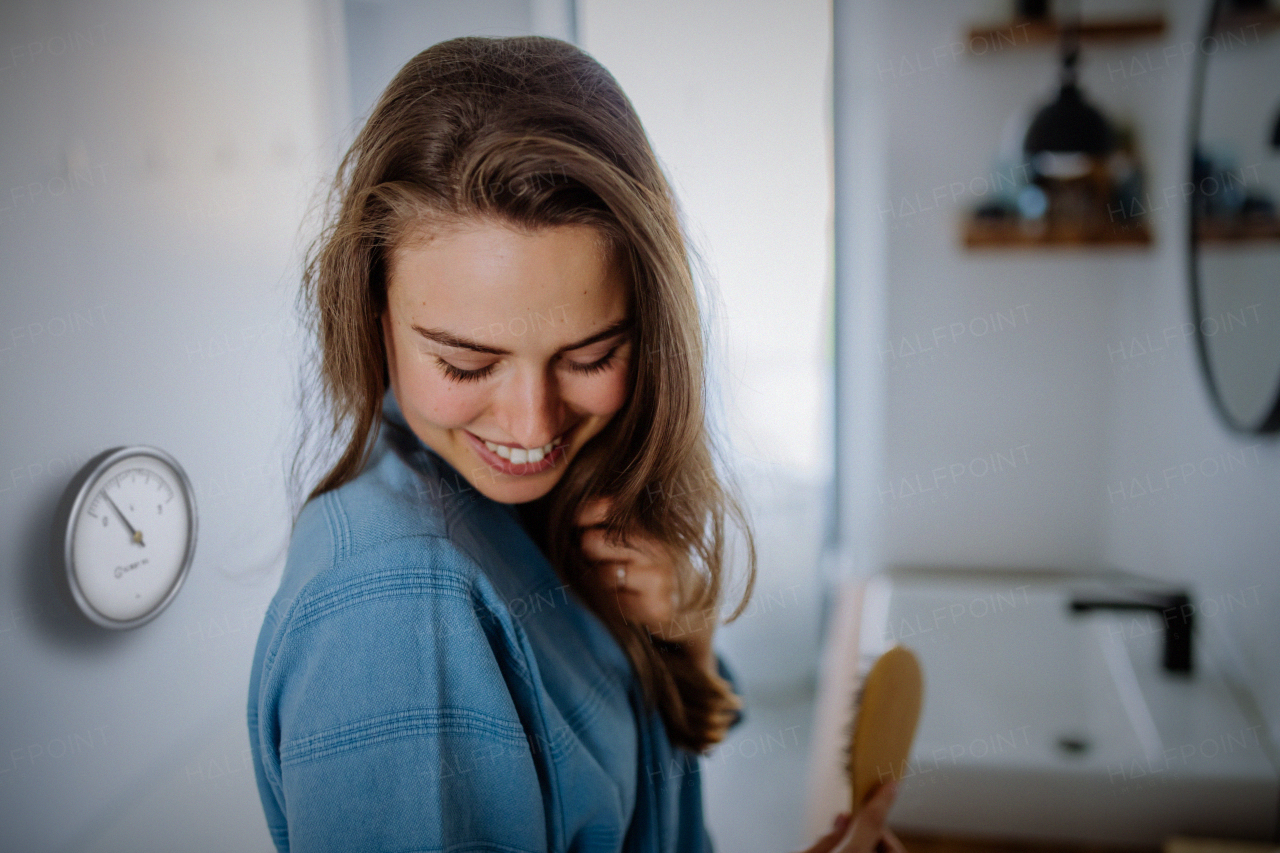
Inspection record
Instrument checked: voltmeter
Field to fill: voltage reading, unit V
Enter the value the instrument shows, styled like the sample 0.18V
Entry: 0.5V
